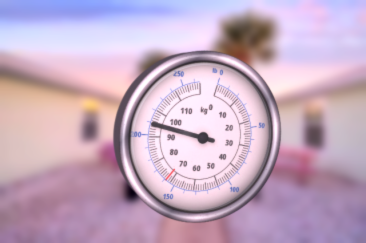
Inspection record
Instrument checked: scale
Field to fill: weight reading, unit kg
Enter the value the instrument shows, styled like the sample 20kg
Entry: 95kg
